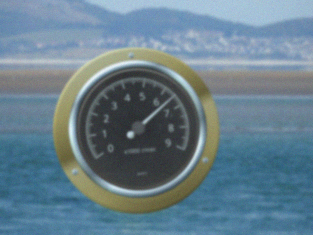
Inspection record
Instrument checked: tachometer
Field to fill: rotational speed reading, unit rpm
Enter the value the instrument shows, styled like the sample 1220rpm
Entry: 6500rpm
